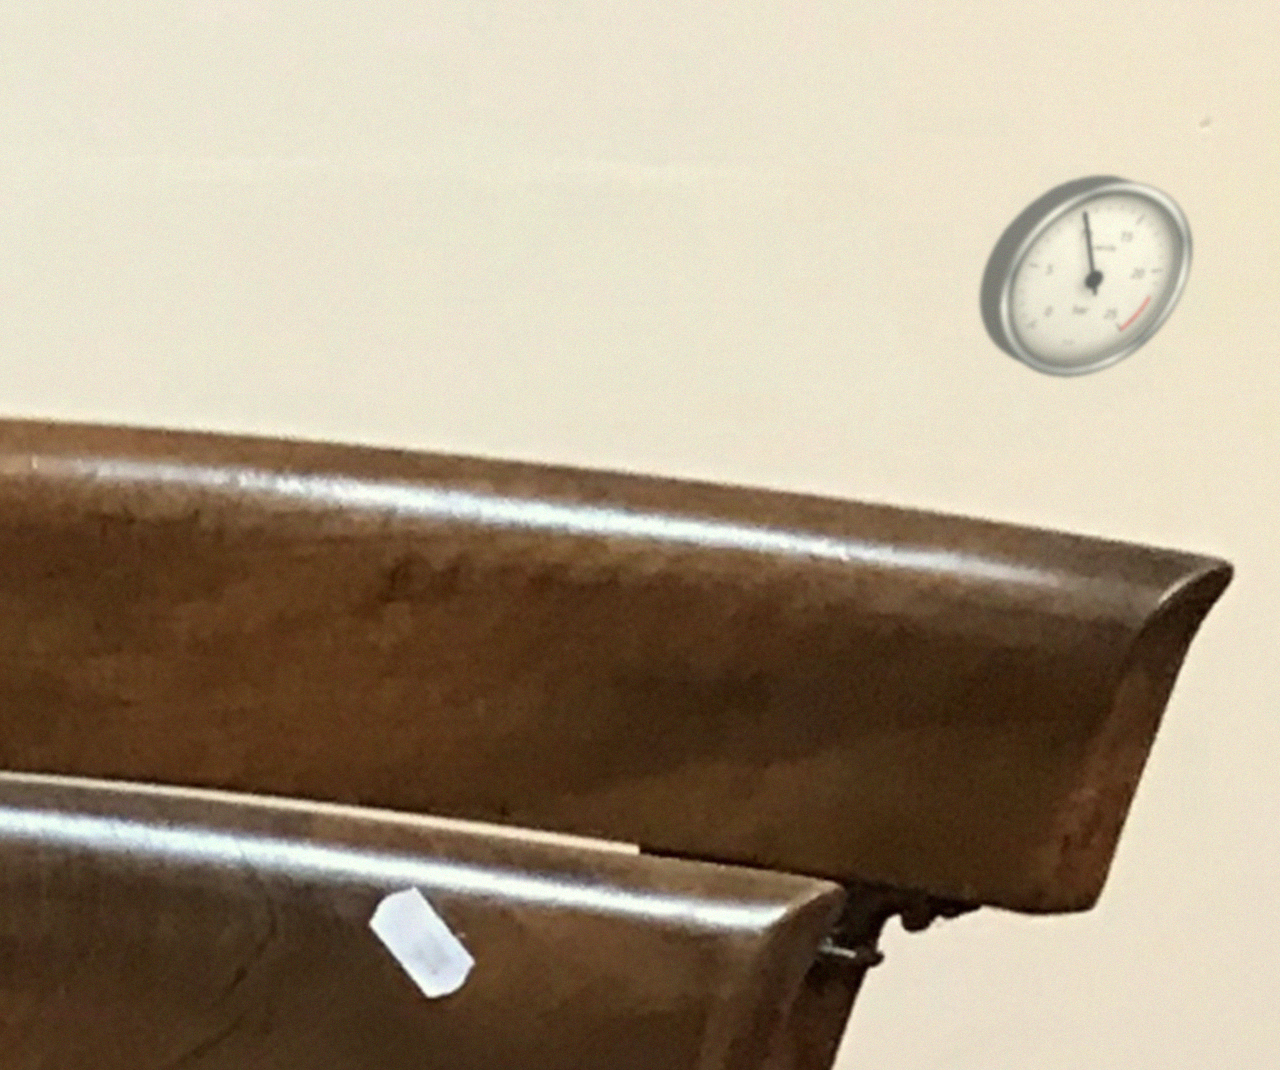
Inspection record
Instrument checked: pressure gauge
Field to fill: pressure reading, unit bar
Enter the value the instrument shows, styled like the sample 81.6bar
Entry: 10bar
